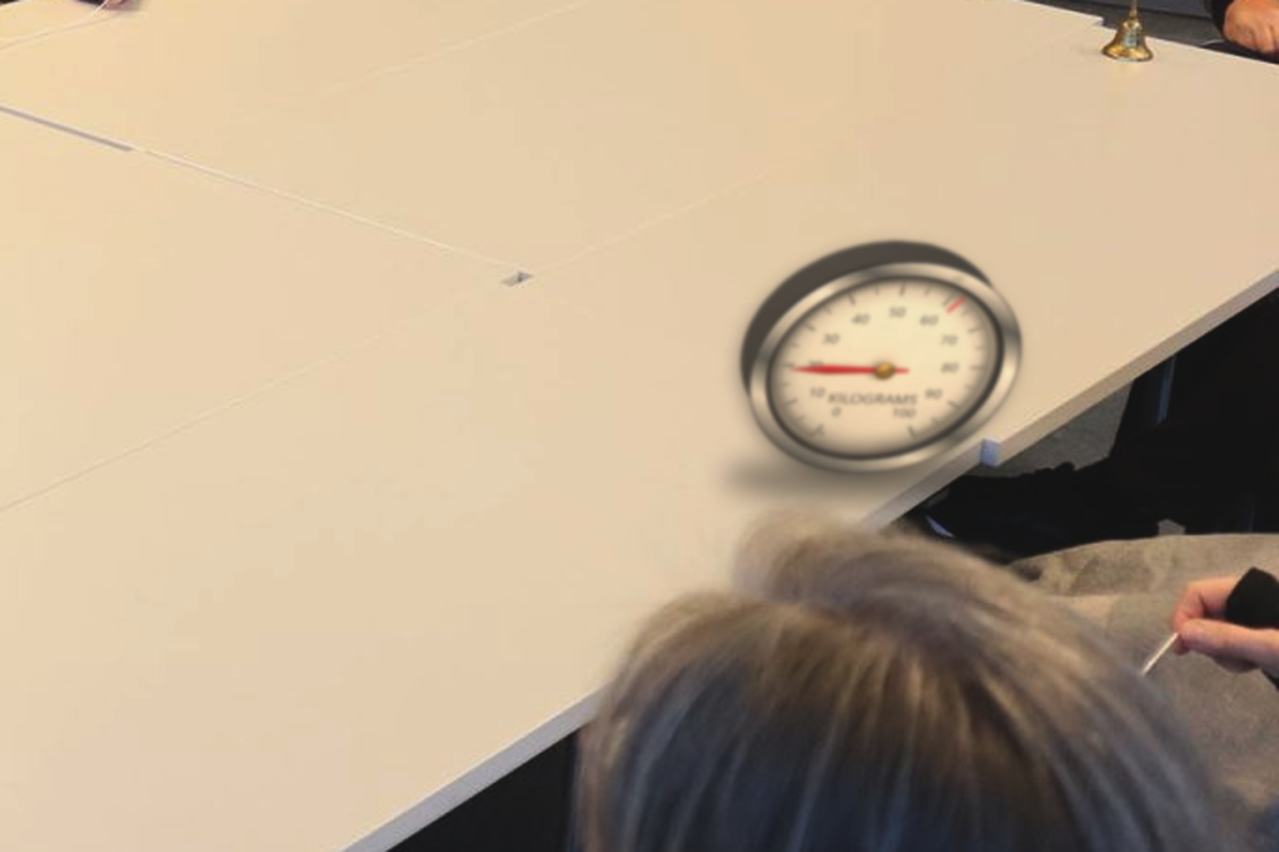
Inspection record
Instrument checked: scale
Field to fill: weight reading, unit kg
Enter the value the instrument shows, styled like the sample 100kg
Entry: 20kg
